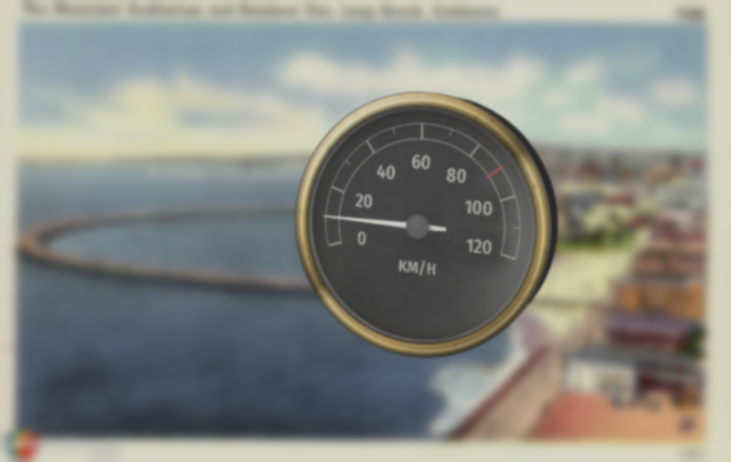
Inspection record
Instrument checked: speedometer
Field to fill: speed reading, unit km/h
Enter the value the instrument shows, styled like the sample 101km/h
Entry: 10km/h
